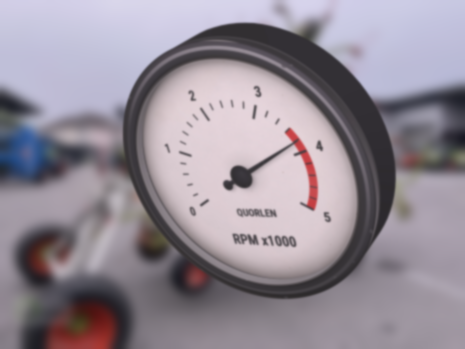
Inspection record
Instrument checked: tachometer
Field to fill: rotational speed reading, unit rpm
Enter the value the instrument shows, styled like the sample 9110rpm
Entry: 3800rpm
